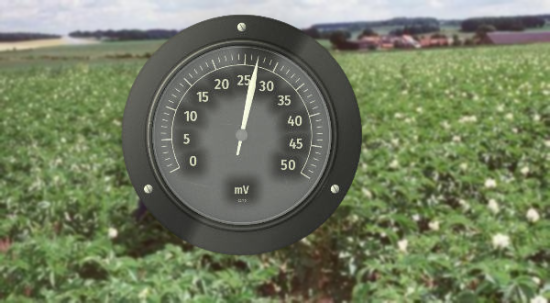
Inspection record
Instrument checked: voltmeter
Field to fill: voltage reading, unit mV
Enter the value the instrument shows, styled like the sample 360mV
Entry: 27mV
